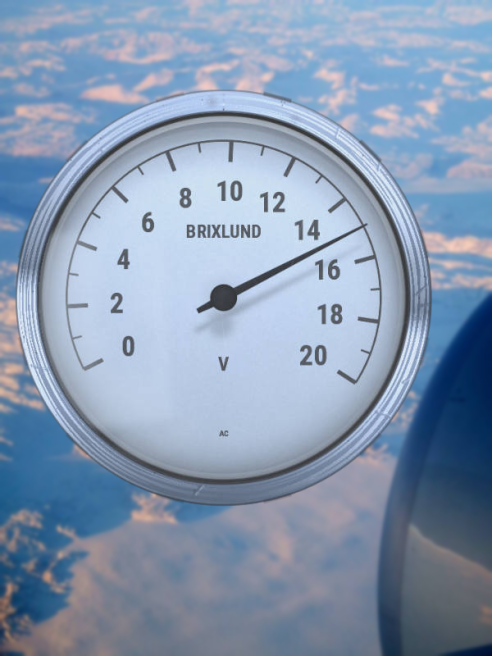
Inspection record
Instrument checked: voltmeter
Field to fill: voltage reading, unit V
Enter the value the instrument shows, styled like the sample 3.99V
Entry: 15V
